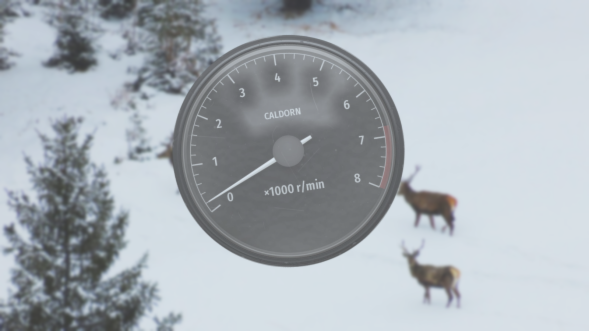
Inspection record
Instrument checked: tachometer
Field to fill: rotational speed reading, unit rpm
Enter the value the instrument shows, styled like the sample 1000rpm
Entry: 200rpm
